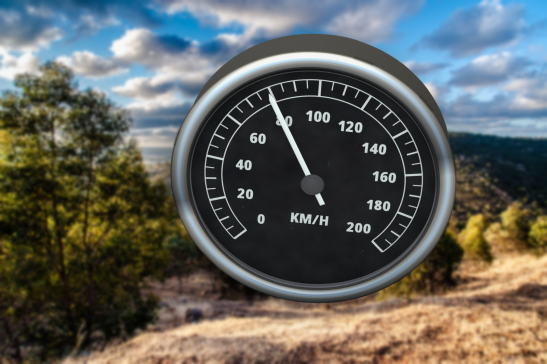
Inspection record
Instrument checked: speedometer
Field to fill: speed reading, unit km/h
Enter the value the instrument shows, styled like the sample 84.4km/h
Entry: 80km/h
